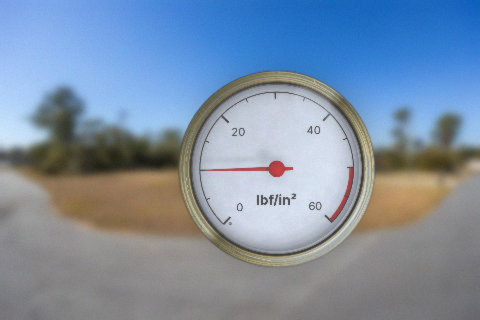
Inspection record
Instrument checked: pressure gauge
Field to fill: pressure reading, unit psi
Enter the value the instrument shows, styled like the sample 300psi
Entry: 10psi
